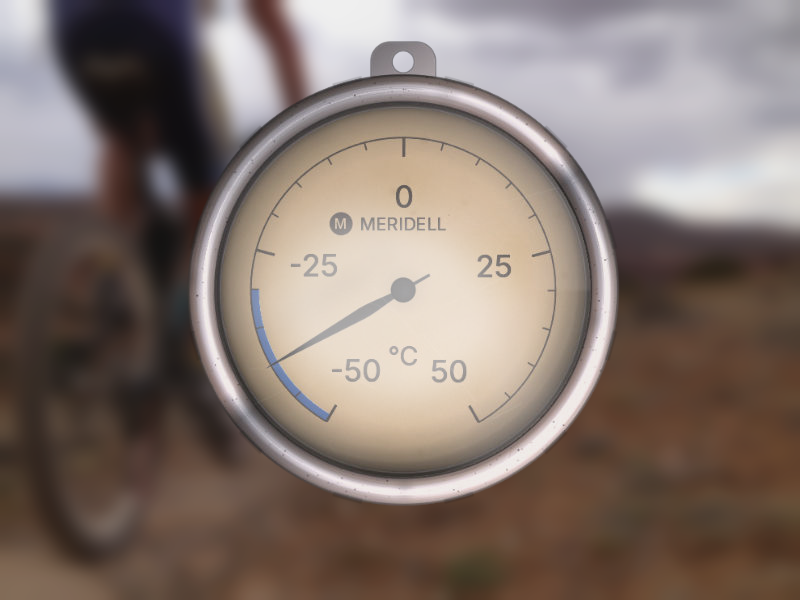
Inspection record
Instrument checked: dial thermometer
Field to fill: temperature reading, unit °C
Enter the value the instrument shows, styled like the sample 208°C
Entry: -40°C
